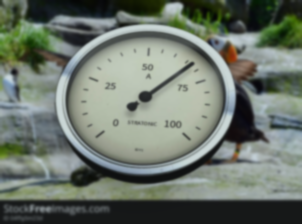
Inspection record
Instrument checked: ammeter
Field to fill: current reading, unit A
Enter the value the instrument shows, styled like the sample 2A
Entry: 67.5A
